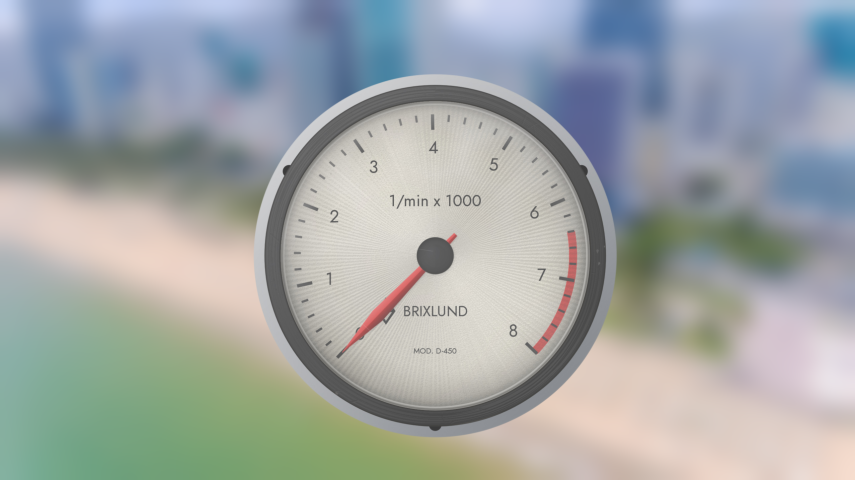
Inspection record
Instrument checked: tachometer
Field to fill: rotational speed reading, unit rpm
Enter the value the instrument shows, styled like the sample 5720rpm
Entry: 0rpm
